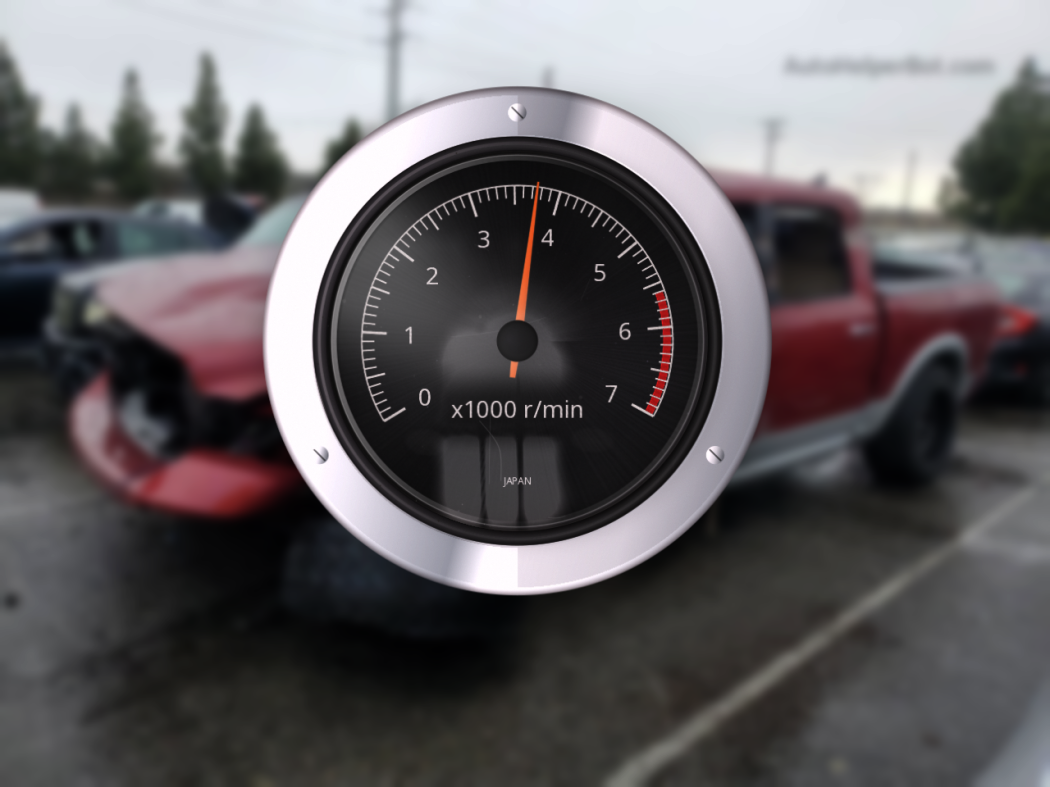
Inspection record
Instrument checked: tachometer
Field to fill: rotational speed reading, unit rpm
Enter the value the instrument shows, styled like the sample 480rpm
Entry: 3750rpm
